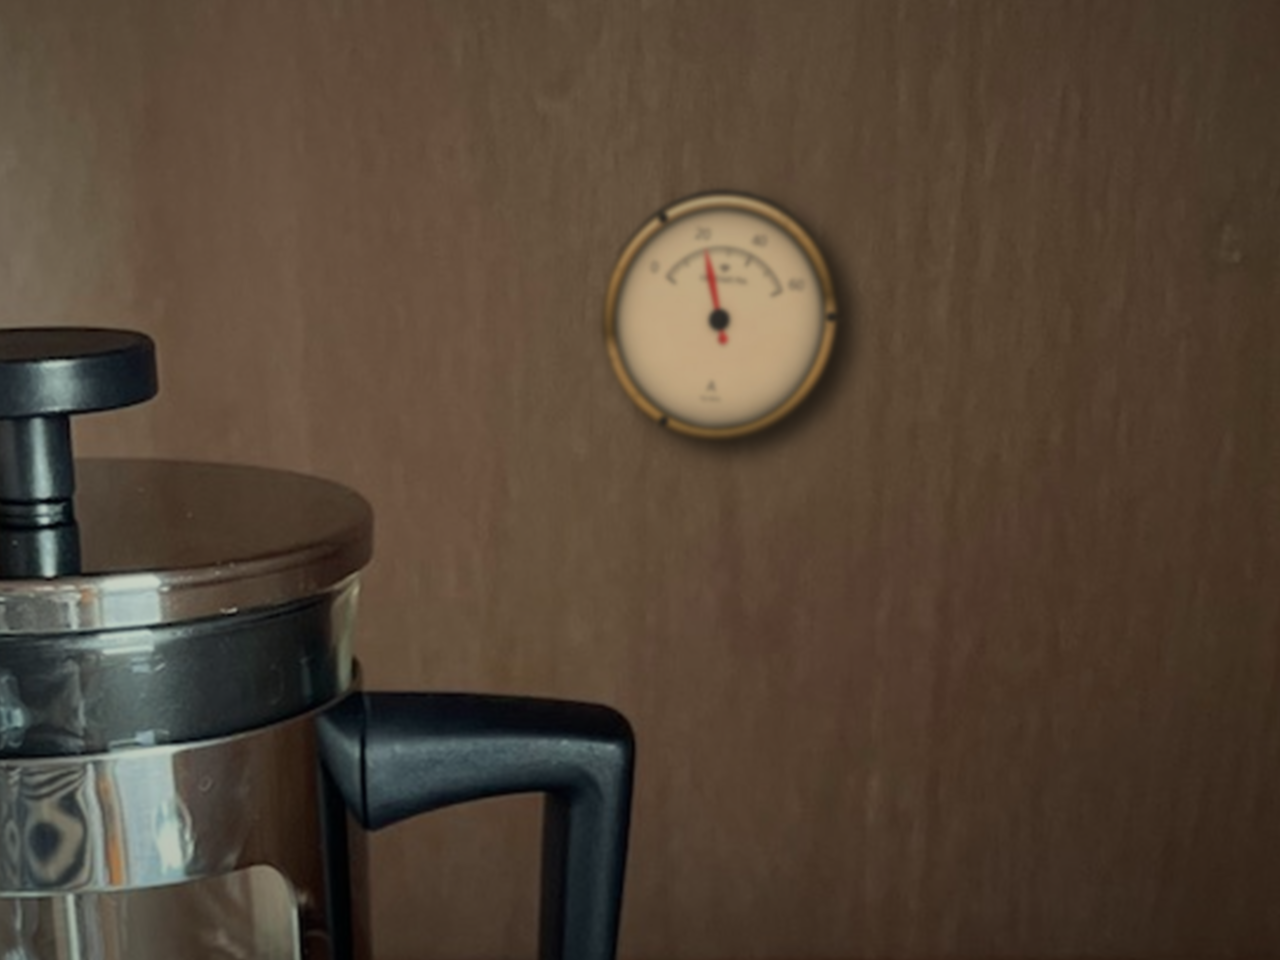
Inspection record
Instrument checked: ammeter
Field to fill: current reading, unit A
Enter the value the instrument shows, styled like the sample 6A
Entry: 20A
